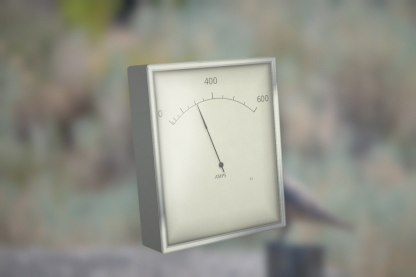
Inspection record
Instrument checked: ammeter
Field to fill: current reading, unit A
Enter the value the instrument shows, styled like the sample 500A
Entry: 300A
